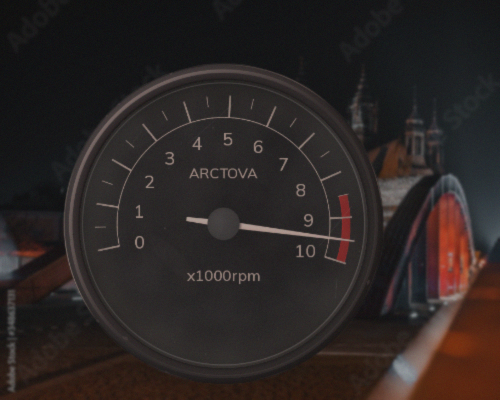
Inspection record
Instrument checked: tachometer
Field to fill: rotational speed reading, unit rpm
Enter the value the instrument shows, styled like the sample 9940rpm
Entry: 9500rpm
